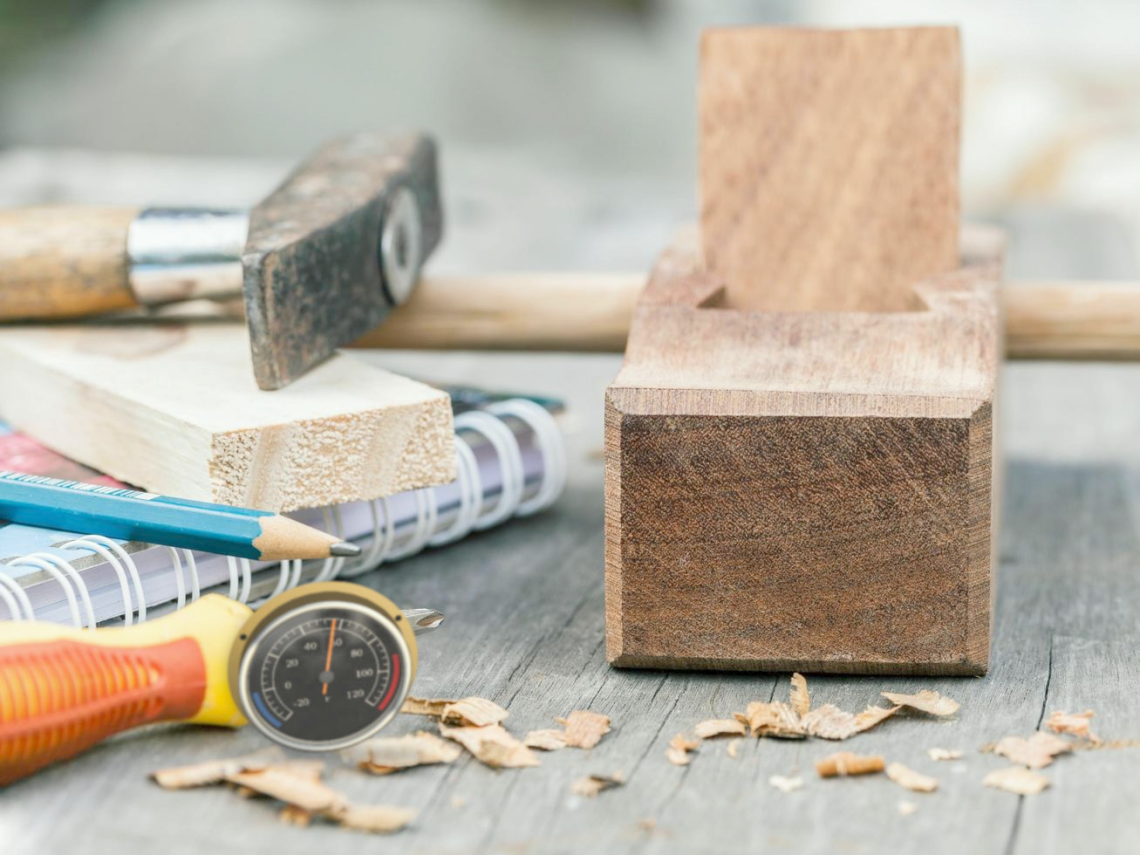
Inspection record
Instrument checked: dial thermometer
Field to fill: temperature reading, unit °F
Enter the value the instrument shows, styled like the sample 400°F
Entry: 56°F
